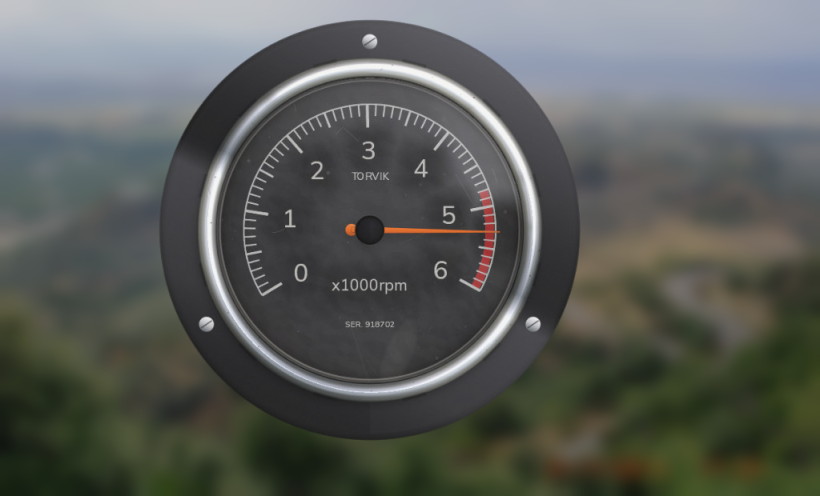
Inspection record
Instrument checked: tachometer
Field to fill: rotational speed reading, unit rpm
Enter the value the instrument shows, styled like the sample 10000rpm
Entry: 5300rpm
